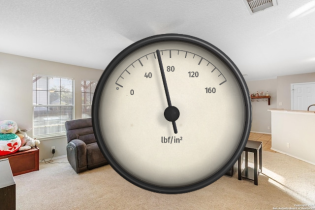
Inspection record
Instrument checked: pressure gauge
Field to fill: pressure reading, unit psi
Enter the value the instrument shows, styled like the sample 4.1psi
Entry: 65psi
